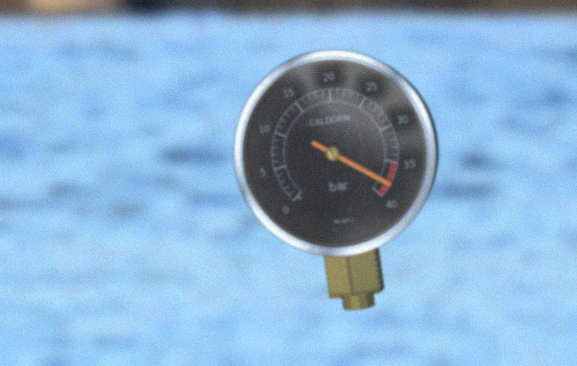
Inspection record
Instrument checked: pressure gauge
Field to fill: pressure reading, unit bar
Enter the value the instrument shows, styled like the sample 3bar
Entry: 38bar
